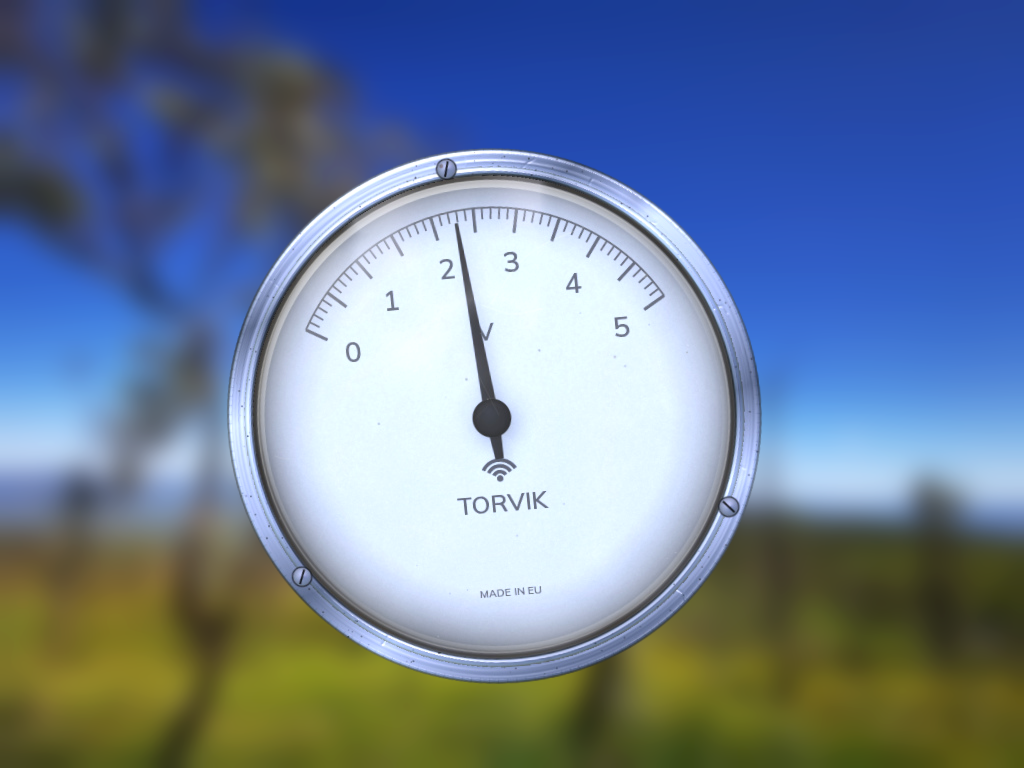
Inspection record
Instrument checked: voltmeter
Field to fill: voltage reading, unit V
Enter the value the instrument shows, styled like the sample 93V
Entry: 2.3V
